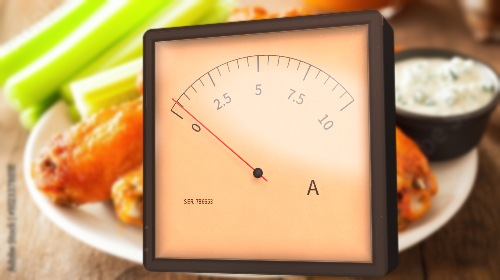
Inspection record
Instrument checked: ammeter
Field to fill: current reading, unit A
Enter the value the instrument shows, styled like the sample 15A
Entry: 0.5A
